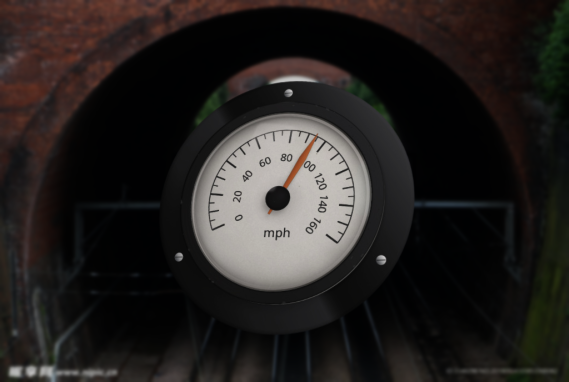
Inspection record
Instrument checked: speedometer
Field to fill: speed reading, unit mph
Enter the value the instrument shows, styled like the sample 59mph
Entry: 95mph
